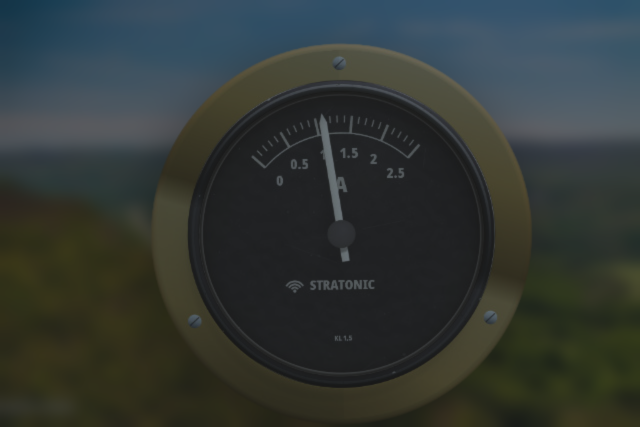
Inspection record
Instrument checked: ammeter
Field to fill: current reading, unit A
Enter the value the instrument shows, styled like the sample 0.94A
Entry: 1.1A
